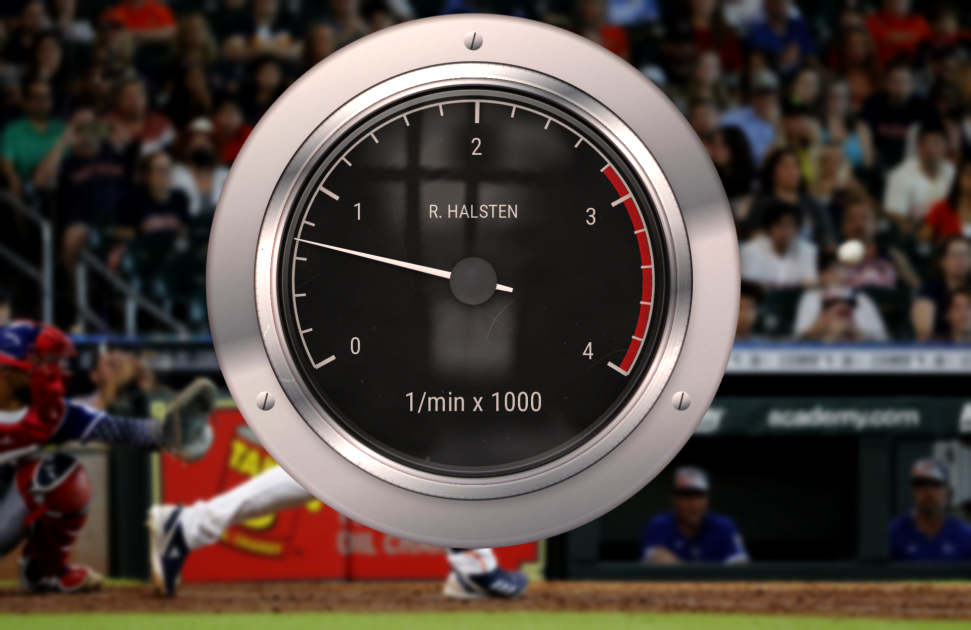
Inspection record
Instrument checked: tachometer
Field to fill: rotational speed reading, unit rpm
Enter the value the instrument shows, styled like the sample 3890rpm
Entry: 700rpm
